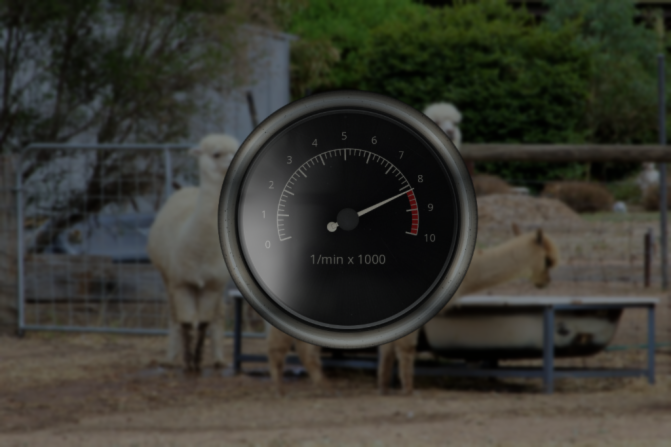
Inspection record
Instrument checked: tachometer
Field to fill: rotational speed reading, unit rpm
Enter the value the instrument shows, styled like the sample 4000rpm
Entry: 8200rpm
